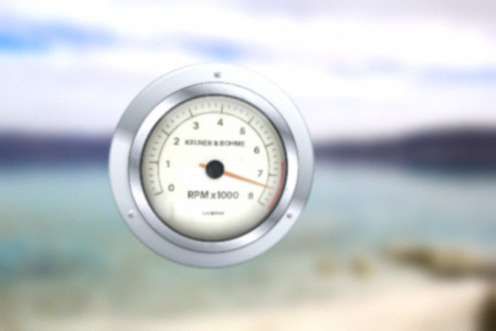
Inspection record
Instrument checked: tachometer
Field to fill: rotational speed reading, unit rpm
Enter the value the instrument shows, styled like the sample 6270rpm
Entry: 7400rpm
